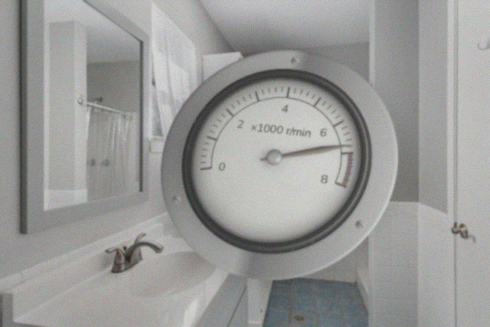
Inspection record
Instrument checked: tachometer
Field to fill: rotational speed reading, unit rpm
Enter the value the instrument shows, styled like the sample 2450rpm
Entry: 6800rpm
